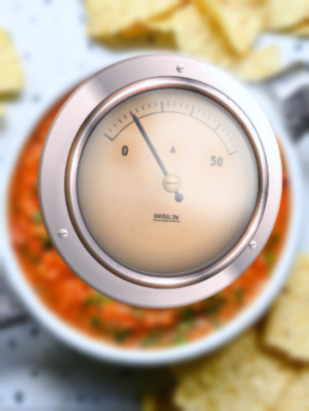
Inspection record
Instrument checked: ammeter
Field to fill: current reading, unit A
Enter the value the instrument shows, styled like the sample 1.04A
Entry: 10A
